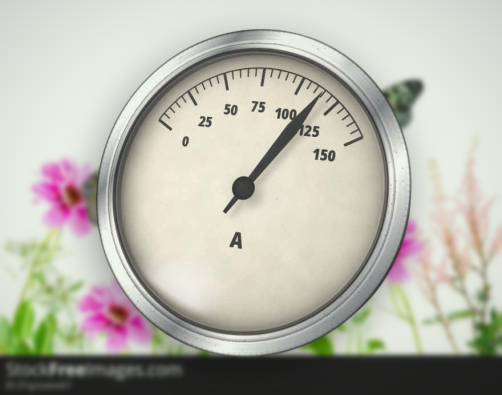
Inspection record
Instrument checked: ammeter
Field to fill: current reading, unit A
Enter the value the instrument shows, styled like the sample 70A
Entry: 115A
